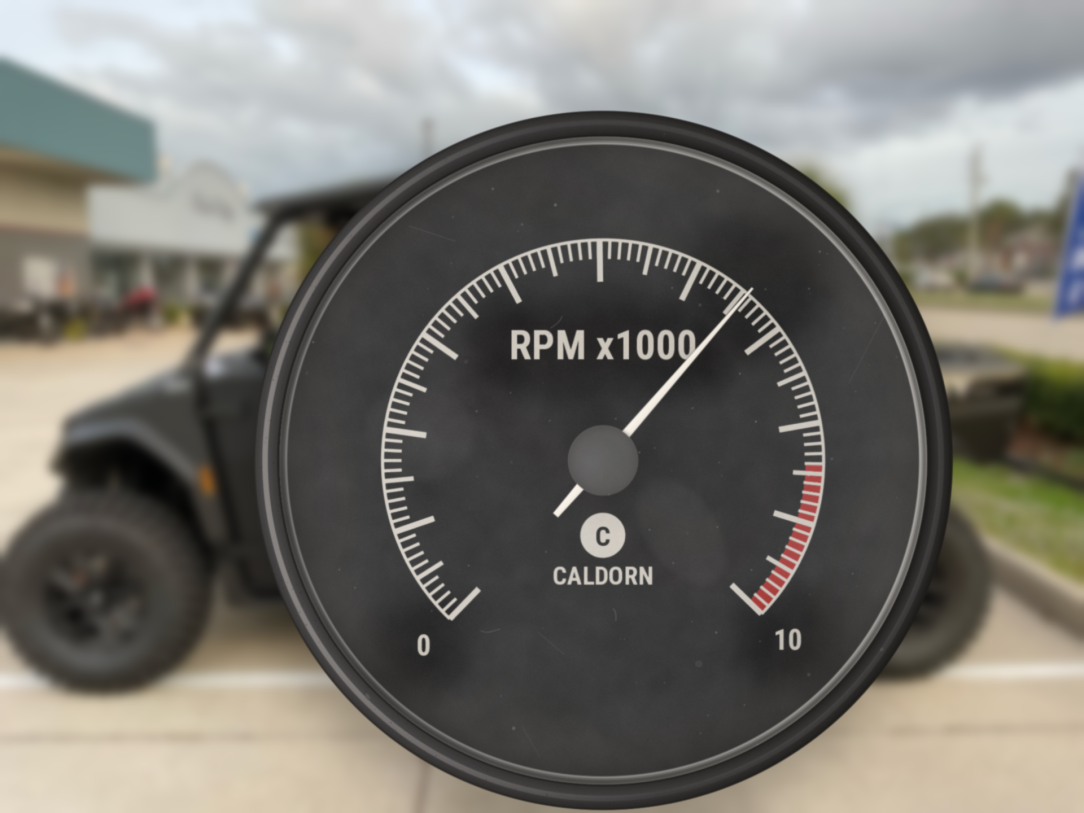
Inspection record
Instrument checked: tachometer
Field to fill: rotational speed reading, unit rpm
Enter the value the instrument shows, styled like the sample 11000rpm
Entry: 6550rpm
